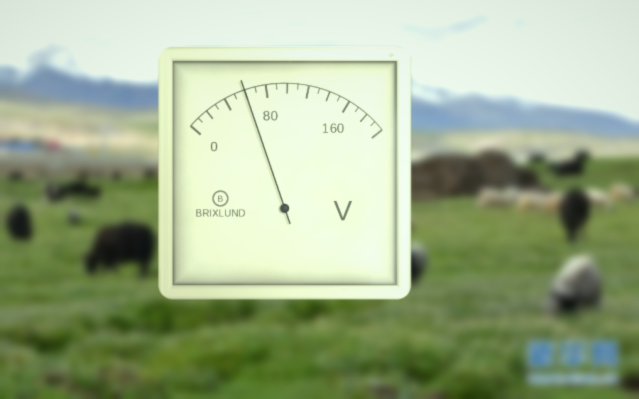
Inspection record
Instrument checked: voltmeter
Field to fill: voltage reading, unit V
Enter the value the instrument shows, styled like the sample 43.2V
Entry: 60V
